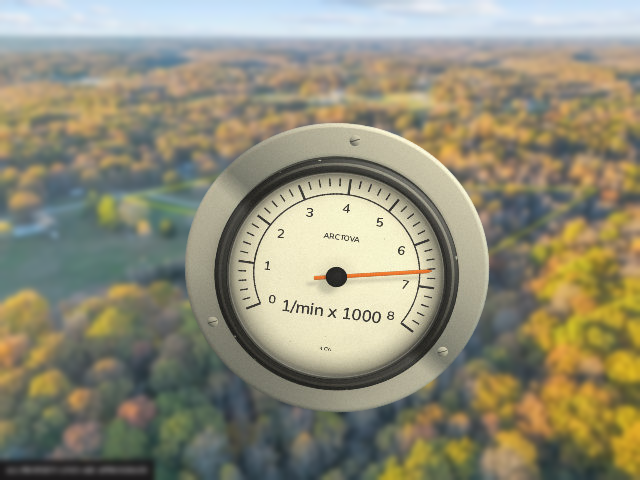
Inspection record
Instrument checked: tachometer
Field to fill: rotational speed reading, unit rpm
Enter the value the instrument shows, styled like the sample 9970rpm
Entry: 6600rpm
